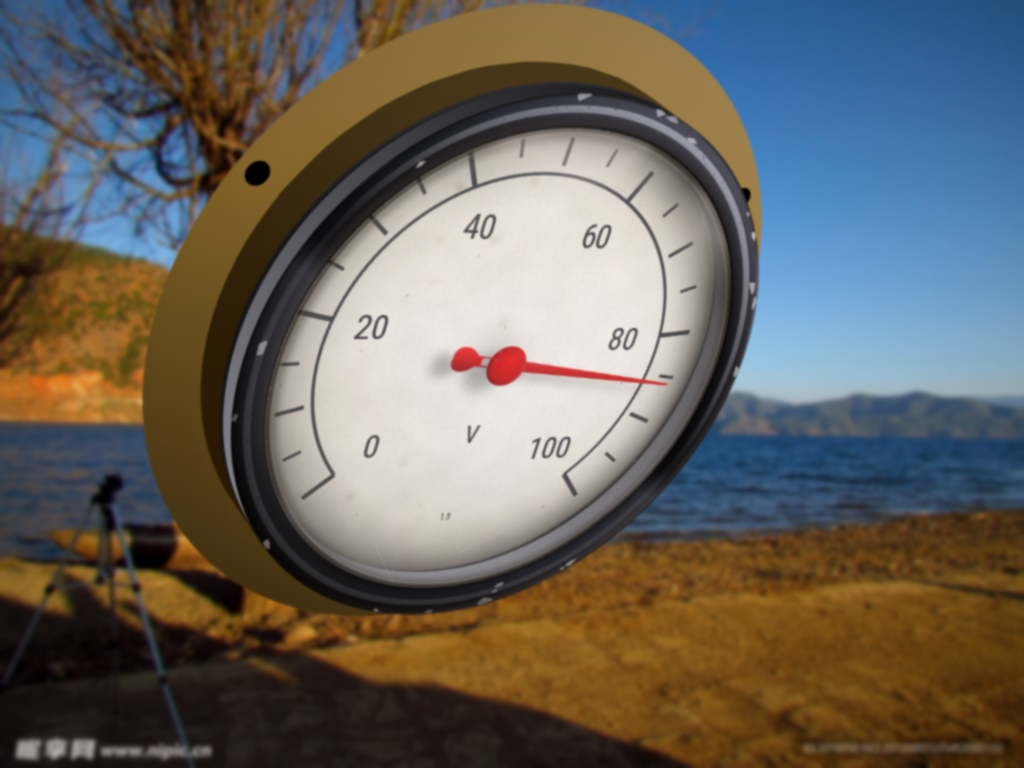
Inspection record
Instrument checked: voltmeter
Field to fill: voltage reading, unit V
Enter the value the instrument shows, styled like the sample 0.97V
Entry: 85V
